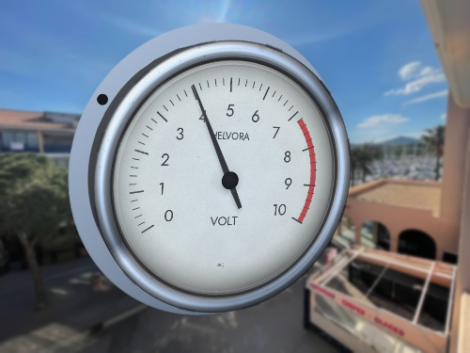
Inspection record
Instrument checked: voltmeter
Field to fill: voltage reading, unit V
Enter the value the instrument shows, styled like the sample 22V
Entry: 4V
